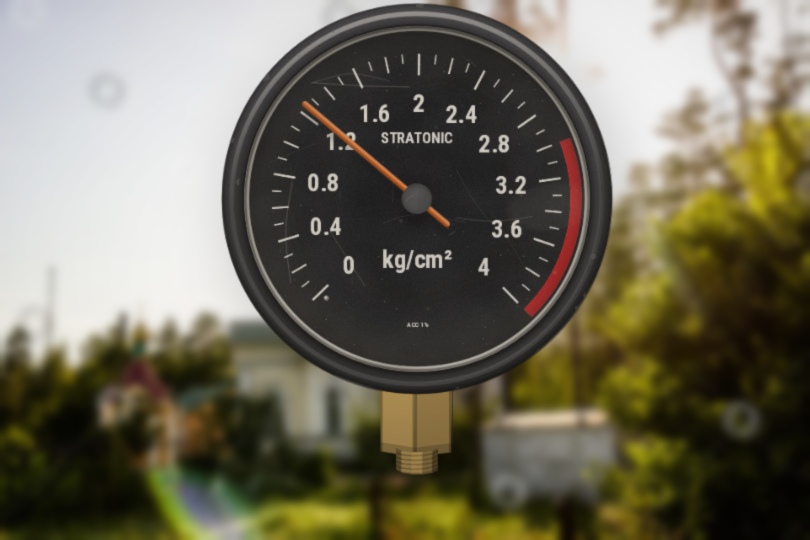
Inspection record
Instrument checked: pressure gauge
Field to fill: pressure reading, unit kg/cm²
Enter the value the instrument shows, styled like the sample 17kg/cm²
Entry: 1.25kg/cm²
